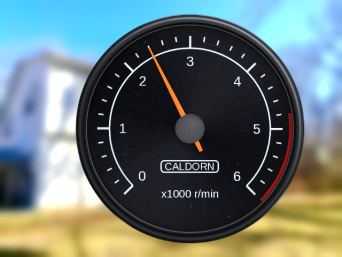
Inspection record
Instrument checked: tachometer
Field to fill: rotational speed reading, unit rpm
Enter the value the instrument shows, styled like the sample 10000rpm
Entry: 2400rpm
